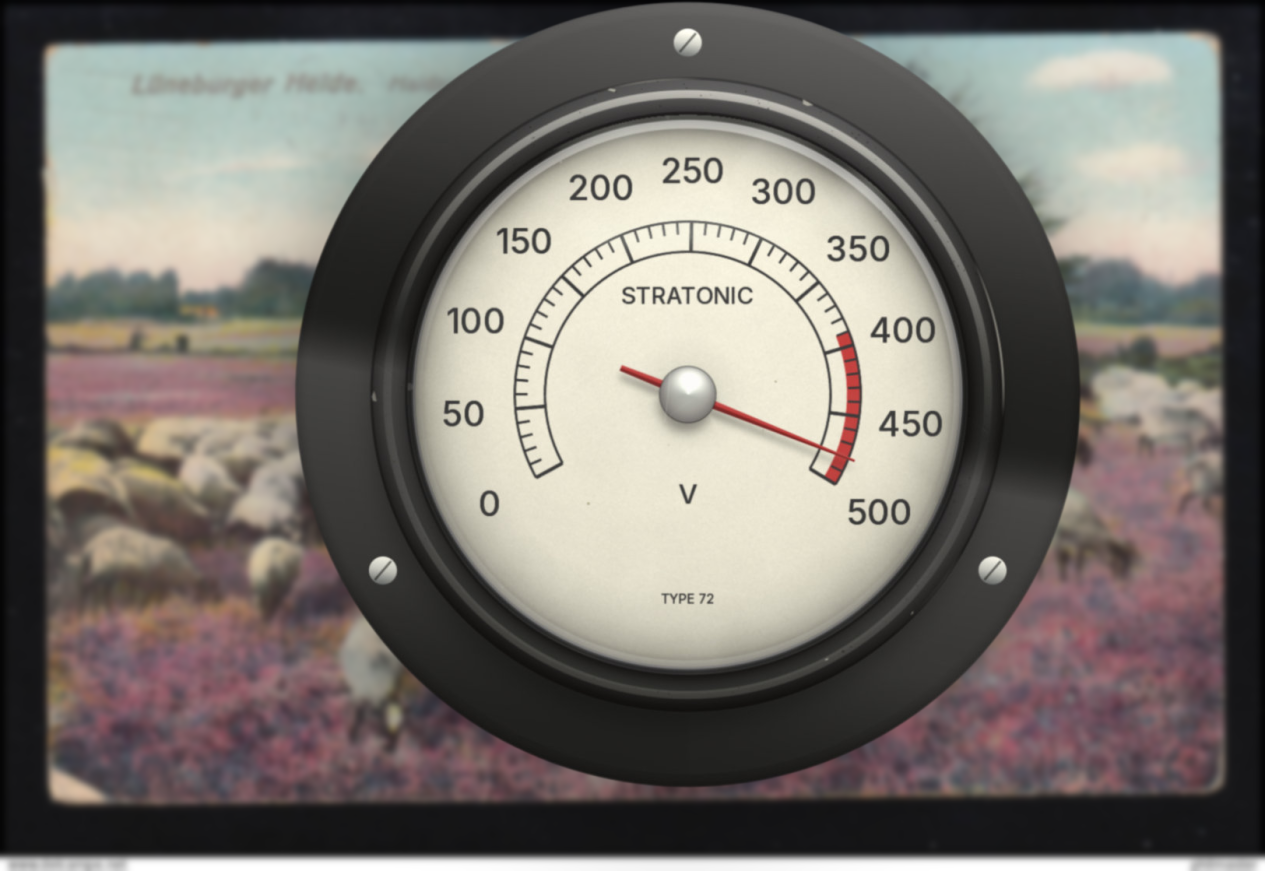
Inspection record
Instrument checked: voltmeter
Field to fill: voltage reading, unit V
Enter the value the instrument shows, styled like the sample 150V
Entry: 480V
